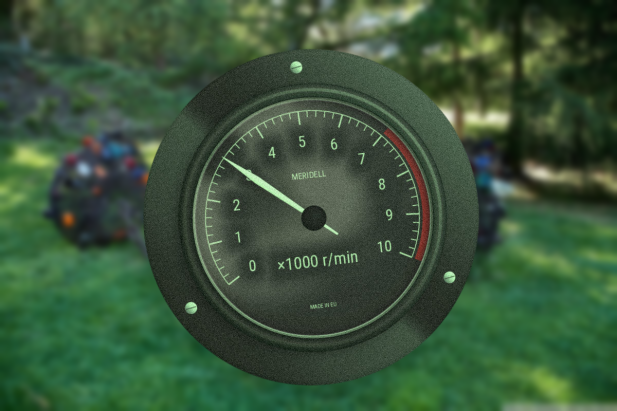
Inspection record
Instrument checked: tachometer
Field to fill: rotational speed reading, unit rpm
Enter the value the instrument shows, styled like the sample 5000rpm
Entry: 3000rpm
